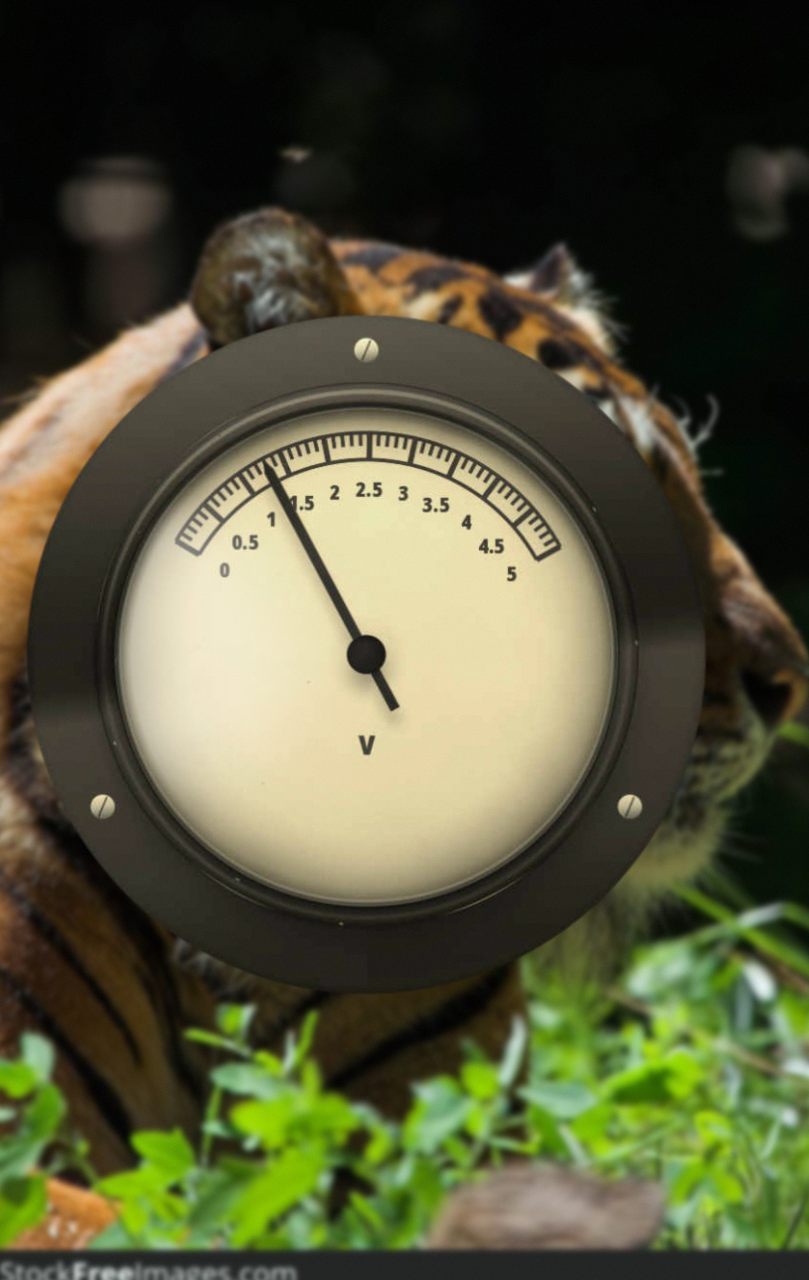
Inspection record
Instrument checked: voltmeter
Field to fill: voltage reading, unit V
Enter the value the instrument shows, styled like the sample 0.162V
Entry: 1.3V
